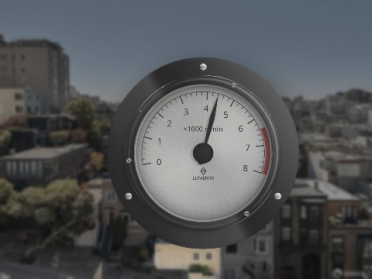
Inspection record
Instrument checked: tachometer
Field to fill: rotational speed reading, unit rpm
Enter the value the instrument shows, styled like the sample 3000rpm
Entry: 4400rpm
